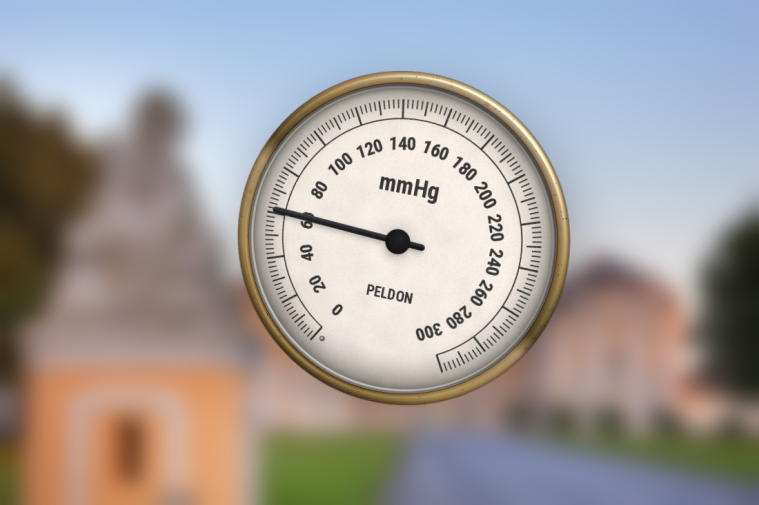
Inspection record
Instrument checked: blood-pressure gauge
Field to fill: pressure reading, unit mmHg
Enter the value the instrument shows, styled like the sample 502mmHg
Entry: 62mmHg
